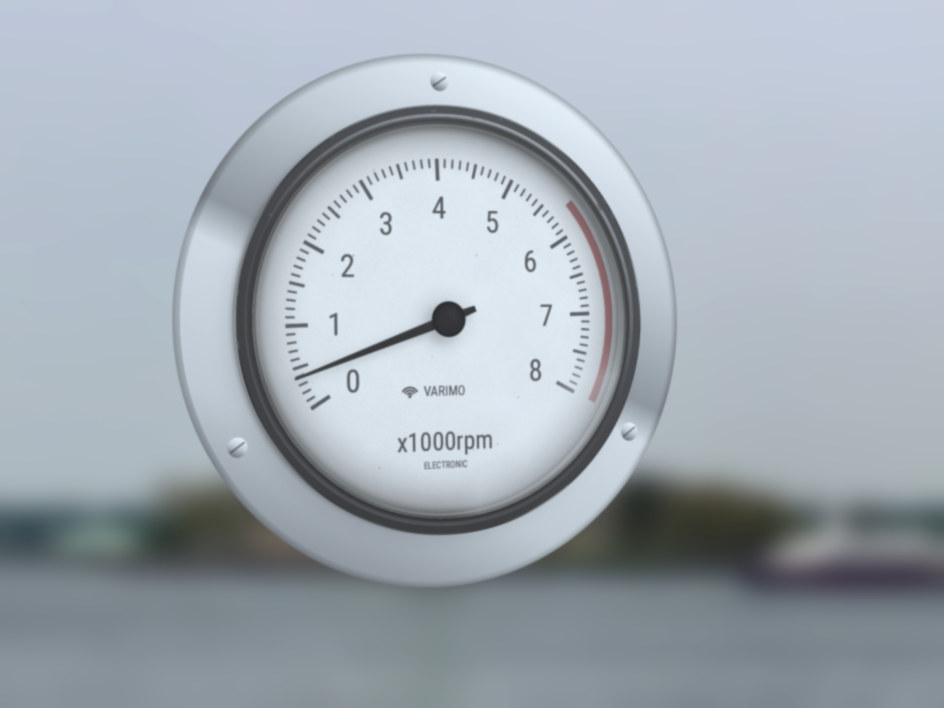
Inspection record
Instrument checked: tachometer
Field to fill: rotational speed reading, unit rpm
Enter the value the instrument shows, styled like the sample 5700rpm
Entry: 400rpm
